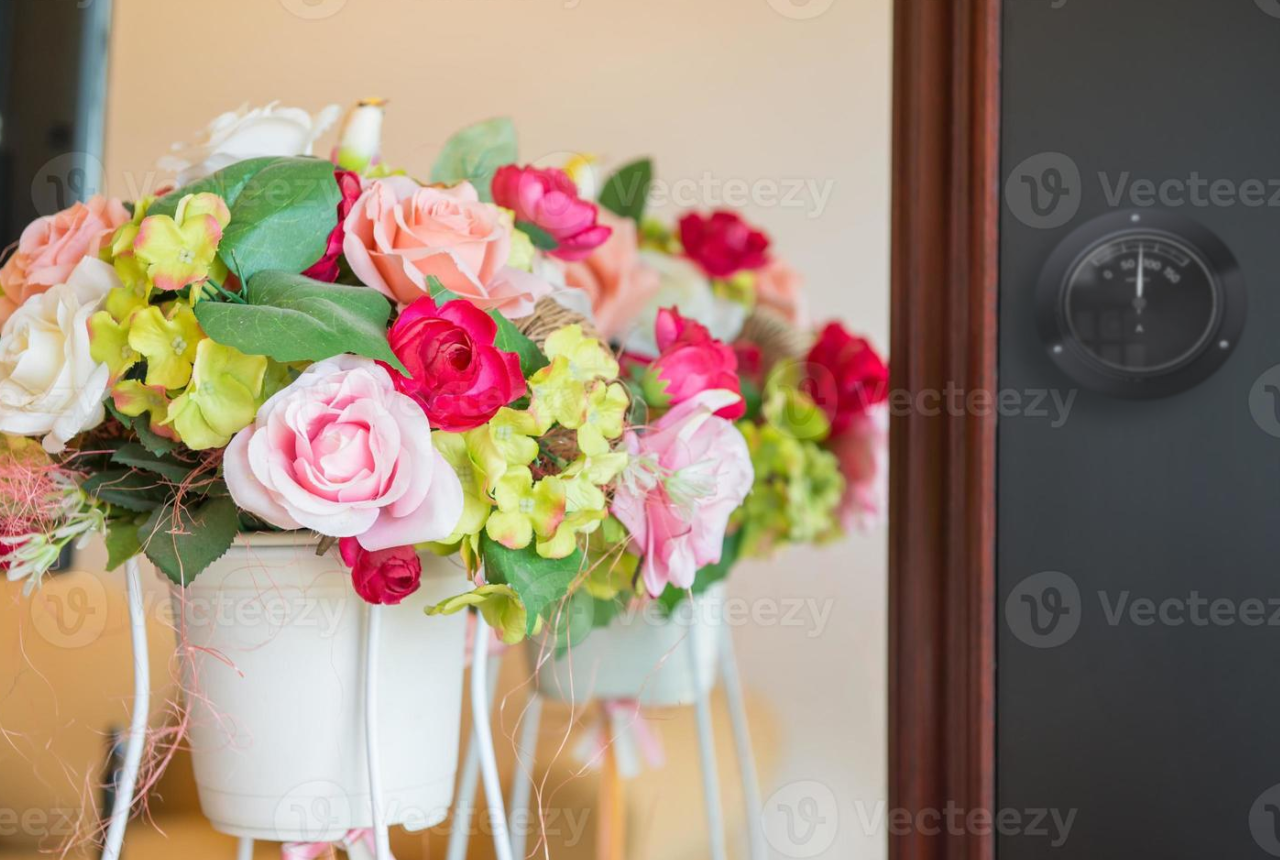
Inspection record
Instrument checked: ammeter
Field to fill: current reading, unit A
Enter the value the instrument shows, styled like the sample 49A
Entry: 75A
